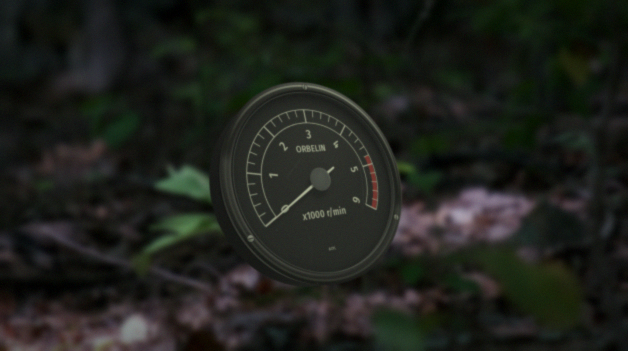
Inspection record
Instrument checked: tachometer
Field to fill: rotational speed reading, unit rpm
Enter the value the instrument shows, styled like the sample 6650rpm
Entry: 0rpm
